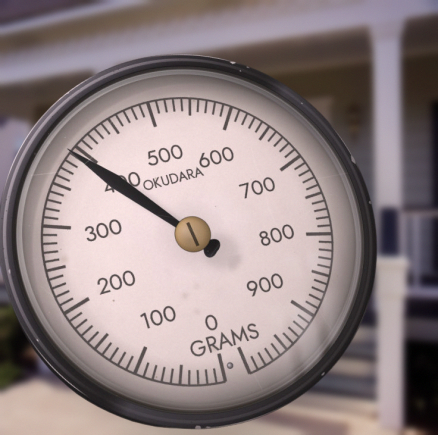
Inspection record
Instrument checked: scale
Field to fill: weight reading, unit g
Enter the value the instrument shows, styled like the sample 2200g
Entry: 390g
